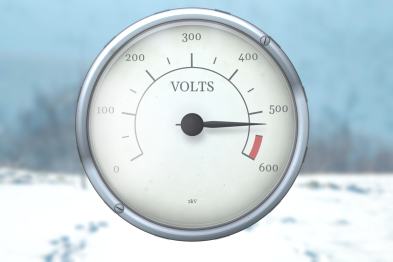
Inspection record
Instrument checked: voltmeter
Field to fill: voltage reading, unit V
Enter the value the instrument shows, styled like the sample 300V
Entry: 525V
